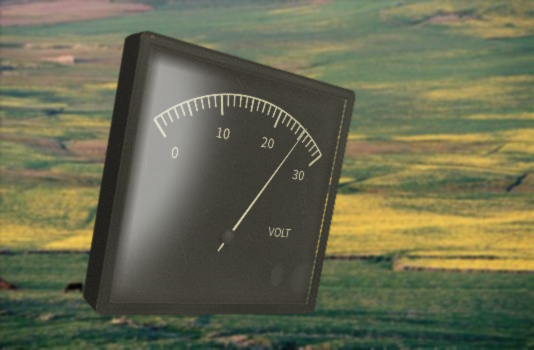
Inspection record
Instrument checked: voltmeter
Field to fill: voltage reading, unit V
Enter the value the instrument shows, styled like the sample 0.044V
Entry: 25V
